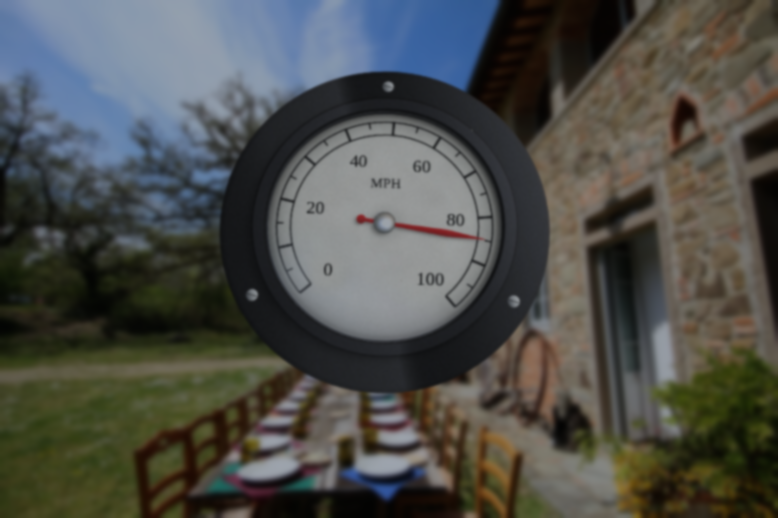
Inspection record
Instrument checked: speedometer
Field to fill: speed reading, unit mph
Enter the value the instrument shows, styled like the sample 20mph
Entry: 85mph
